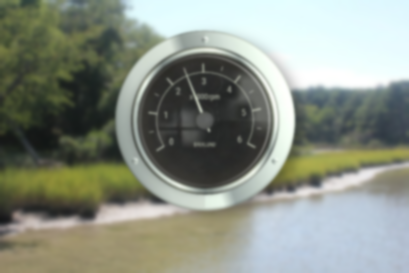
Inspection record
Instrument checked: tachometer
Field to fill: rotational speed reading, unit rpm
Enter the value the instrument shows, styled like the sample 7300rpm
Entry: 2500rpm
